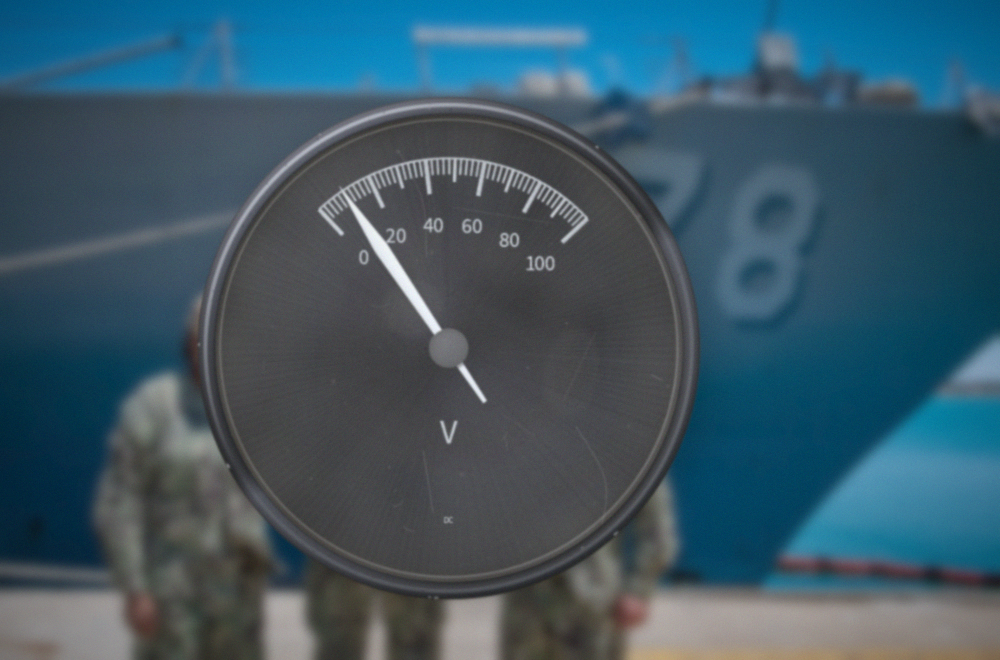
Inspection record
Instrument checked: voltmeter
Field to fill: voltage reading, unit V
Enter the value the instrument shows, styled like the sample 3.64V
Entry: 10V
